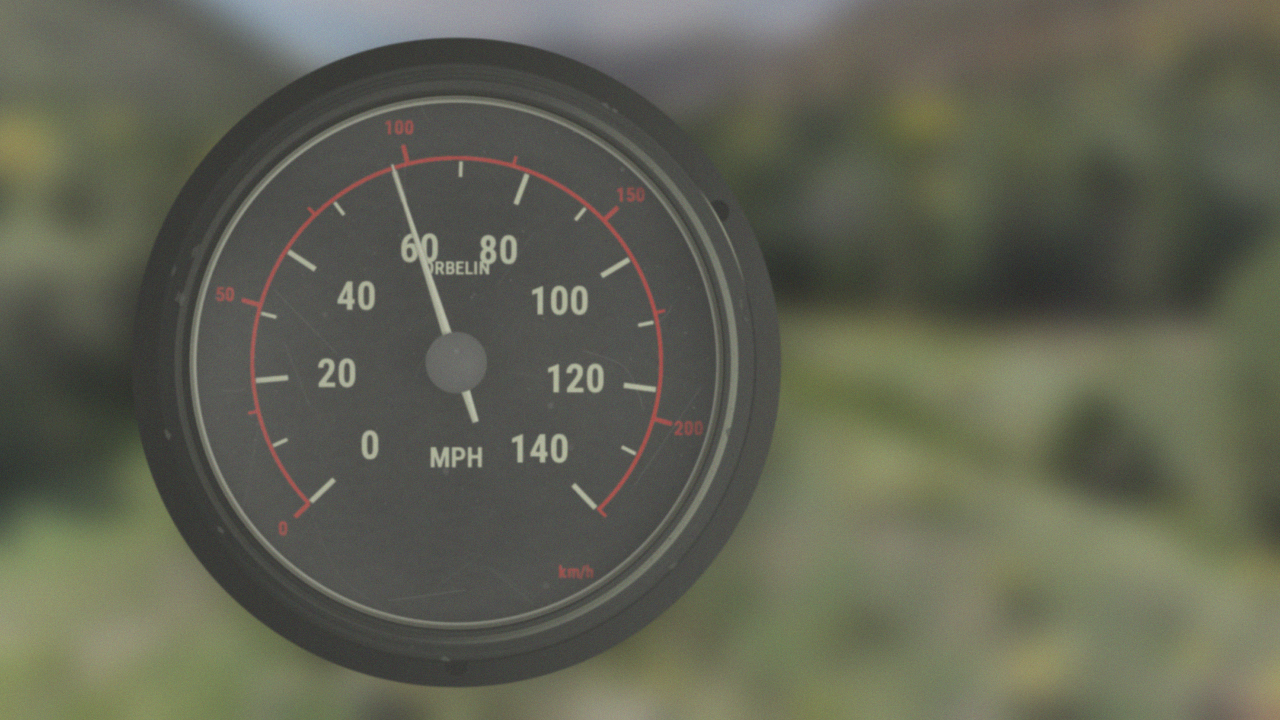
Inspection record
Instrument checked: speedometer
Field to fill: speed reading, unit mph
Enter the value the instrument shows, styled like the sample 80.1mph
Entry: 60mph
